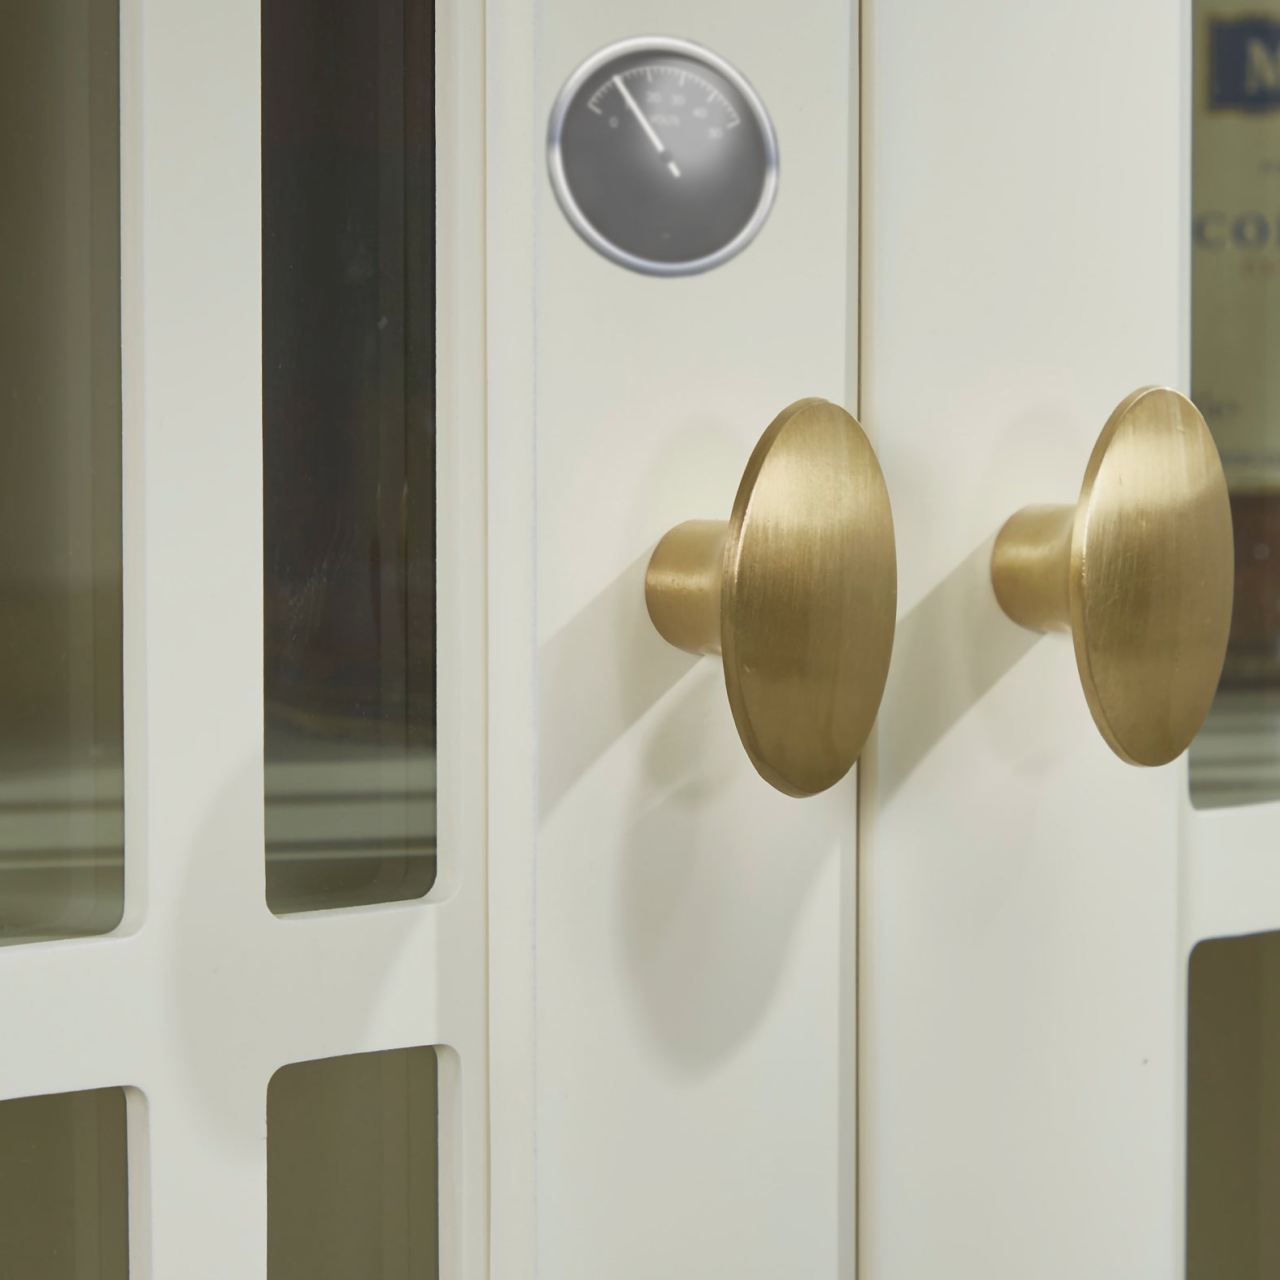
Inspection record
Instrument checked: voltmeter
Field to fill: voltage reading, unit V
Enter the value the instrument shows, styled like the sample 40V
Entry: 10V
